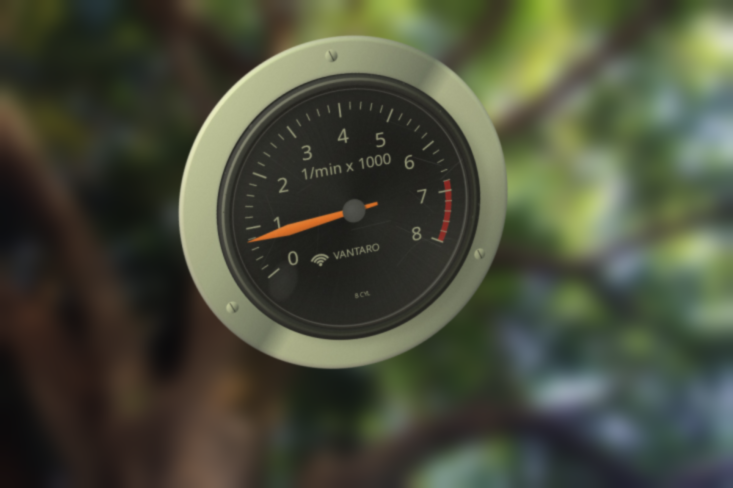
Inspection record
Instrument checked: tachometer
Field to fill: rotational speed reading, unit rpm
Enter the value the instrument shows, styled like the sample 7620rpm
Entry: 800rpm
